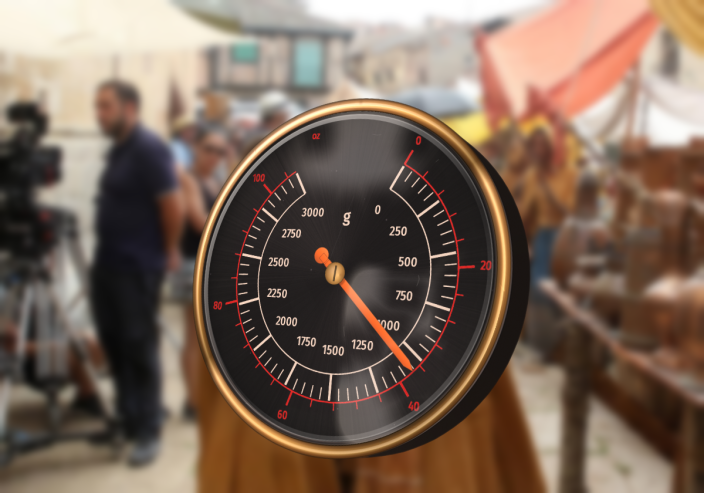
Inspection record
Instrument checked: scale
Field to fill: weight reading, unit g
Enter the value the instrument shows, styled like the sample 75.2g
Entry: 1050g
